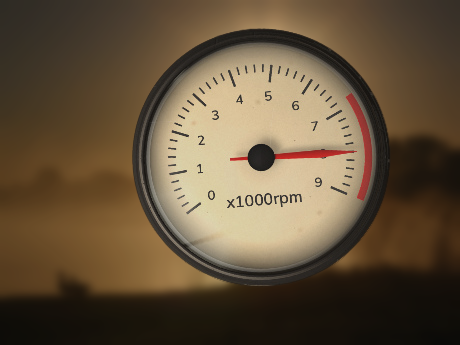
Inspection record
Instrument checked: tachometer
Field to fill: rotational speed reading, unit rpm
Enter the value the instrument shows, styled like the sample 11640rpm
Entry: 8000rpm
